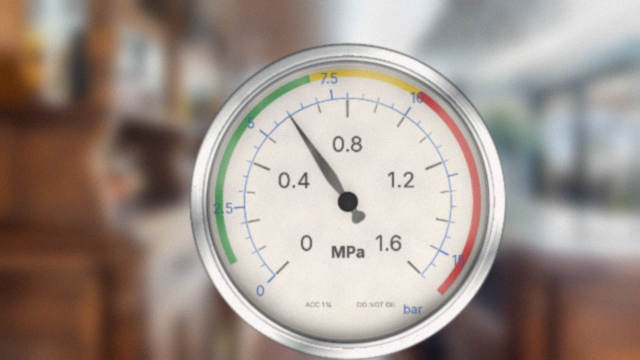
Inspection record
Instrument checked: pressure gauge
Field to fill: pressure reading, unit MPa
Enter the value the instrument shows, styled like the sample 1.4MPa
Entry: 0.6MPa
